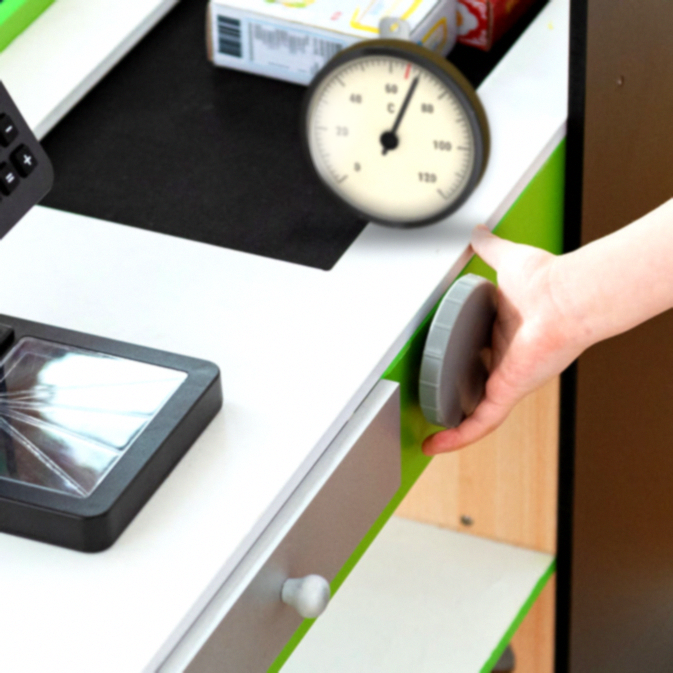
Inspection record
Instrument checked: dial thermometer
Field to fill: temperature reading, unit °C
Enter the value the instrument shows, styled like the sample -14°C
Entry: 70°C
